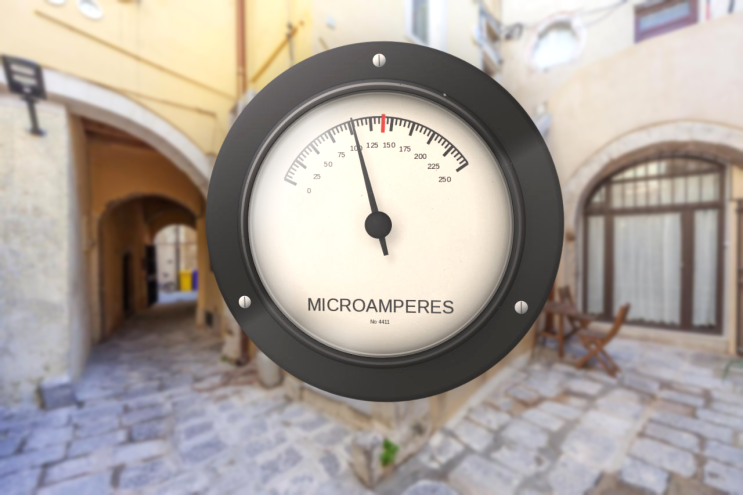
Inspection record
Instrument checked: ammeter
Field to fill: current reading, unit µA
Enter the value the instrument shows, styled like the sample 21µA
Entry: 105µA
